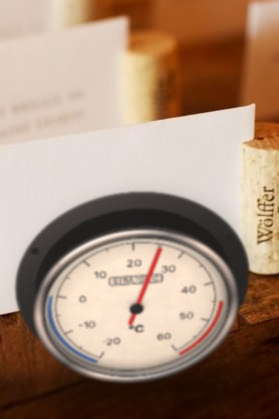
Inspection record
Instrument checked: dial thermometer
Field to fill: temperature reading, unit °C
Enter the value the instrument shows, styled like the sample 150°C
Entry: 25°C
